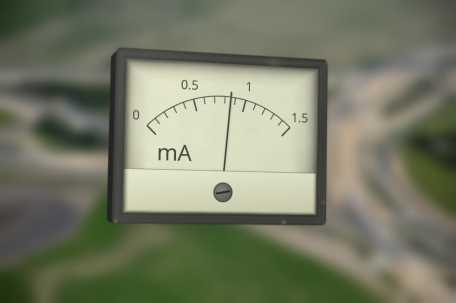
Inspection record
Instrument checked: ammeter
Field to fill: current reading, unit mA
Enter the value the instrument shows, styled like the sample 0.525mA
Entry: 0.85mA
